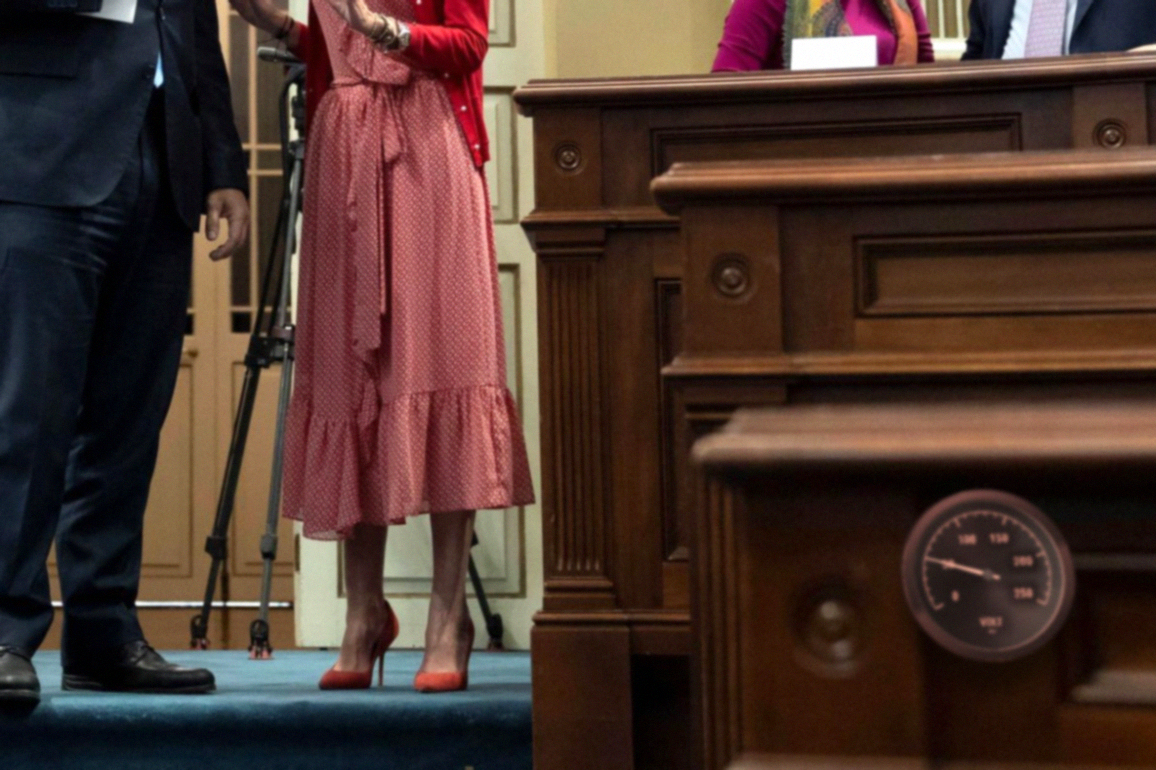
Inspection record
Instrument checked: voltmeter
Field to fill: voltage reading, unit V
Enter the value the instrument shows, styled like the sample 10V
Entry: 50V
